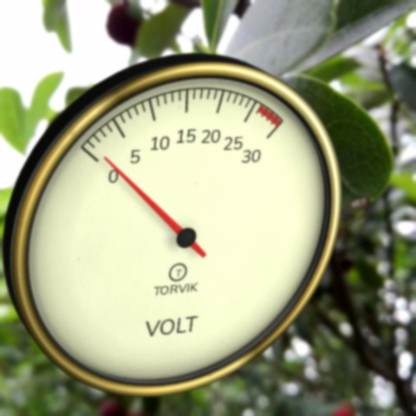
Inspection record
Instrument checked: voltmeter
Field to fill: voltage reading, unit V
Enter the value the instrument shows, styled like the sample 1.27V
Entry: 1V
